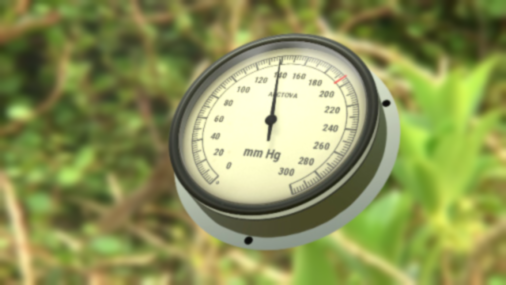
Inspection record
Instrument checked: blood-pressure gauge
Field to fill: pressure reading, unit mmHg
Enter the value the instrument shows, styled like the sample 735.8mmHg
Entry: 140mmHg
